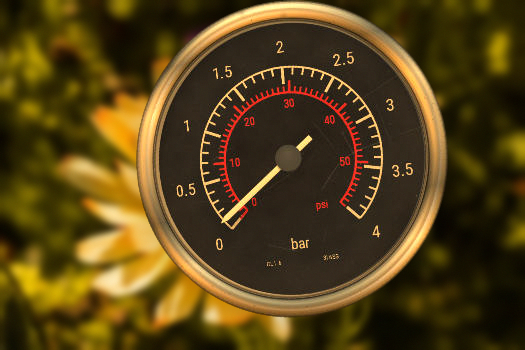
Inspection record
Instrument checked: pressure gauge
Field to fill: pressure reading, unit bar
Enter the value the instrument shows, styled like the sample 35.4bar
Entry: 0.1bar
